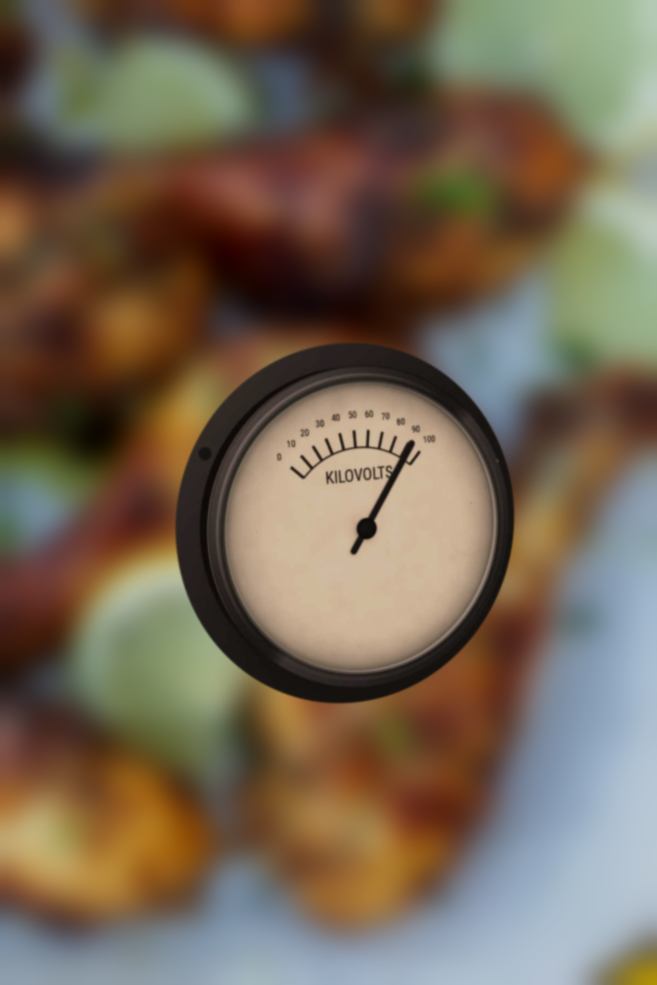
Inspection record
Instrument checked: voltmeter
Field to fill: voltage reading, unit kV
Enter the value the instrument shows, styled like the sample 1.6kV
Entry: 90kV
